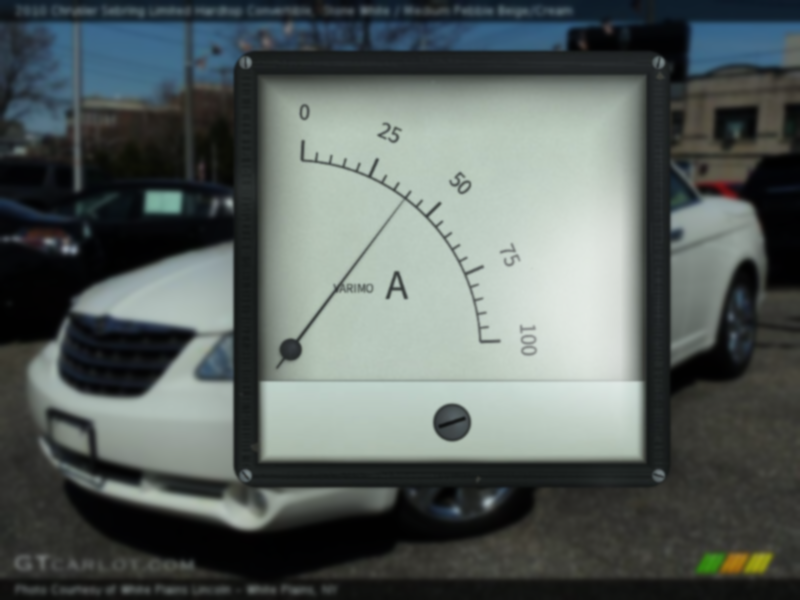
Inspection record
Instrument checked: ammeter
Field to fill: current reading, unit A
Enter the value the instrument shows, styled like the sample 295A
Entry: 40A
